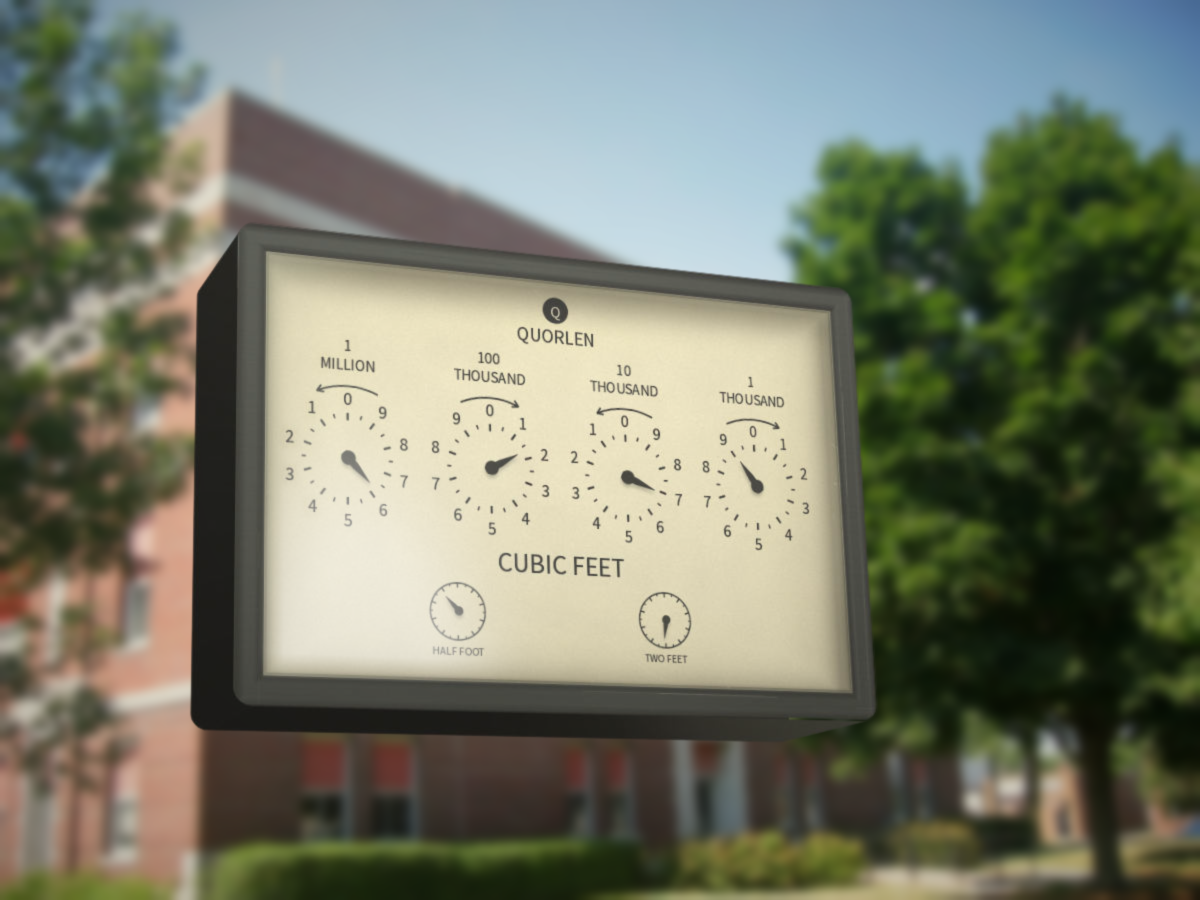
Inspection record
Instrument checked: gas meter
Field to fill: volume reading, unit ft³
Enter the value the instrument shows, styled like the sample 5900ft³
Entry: 616900ft³
